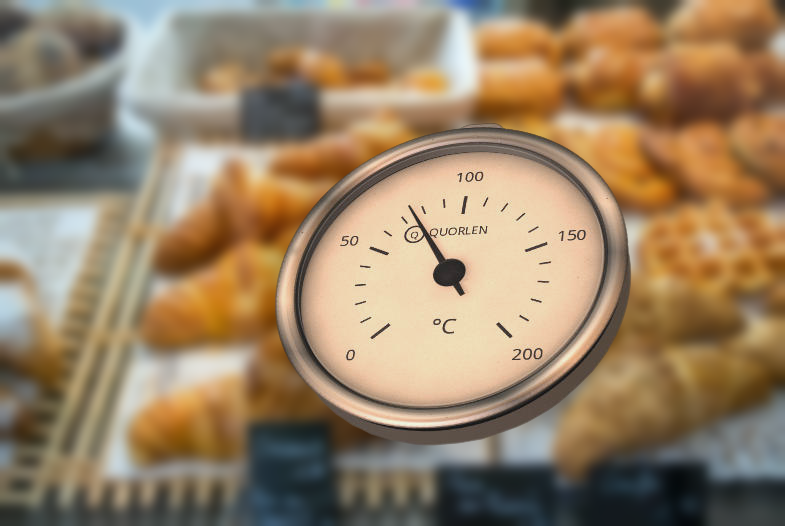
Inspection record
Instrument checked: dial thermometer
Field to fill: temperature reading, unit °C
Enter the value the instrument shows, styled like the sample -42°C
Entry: 75°C
